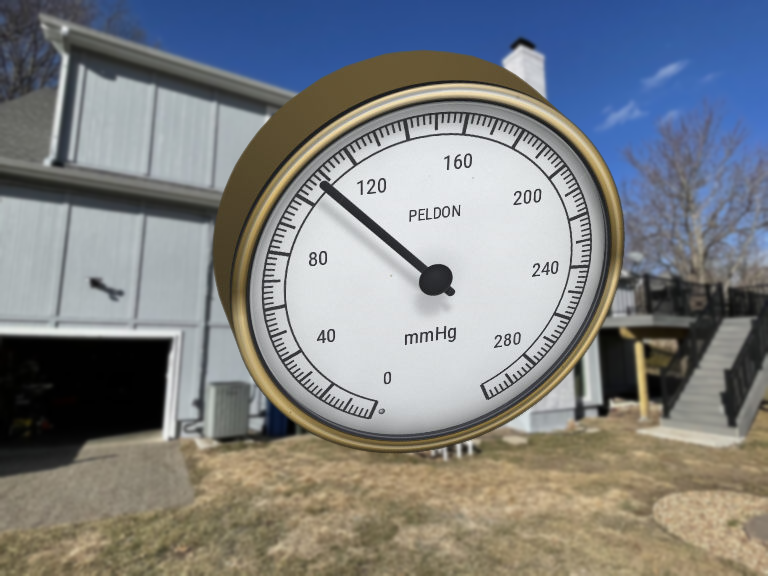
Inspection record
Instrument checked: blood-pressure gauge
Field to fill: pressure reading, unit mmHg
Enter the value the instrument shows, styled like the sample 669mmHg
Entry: 108mmHg
